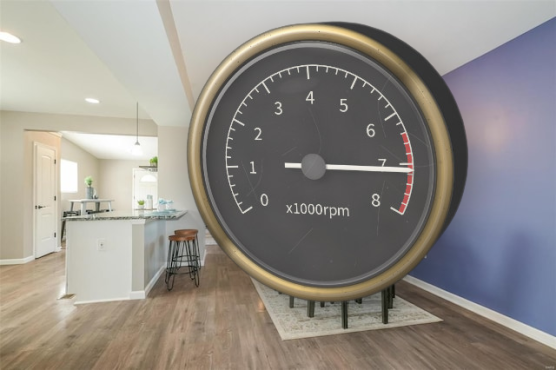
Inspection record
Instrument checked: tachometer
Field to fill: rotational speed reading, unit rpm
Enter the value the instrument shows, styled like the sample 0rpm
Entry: 7100rpm
